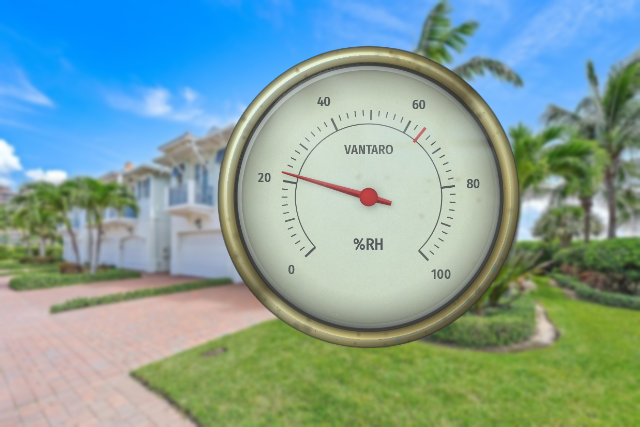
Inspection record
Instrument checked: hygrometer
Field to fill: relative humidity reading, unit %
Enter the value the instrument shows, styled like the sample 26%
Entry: 22%
